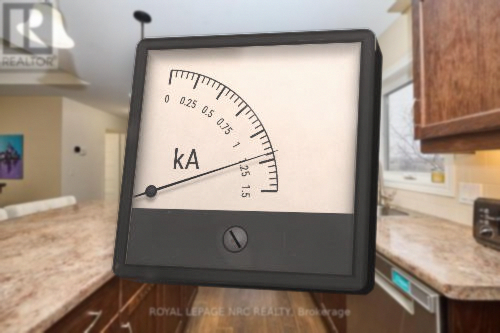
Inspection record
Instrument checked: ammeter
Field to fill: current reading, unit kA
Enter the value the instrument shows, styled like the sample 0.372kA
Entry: 1.2kA
